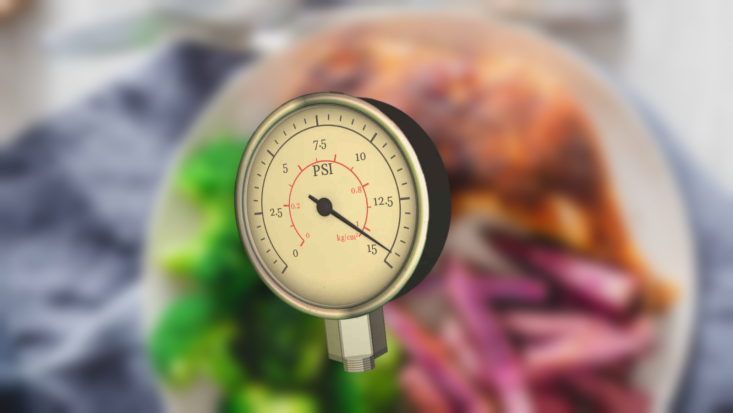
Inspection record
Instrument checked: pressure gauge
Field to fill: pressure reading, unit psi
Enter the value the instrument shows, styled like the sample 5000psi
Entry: 14.5psi
